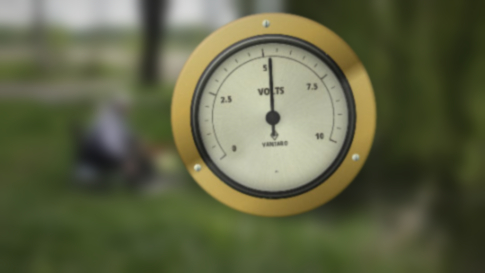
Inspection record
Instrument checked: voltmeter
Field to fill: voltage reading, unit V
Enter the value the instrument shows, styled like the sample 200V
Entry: 5.25V
